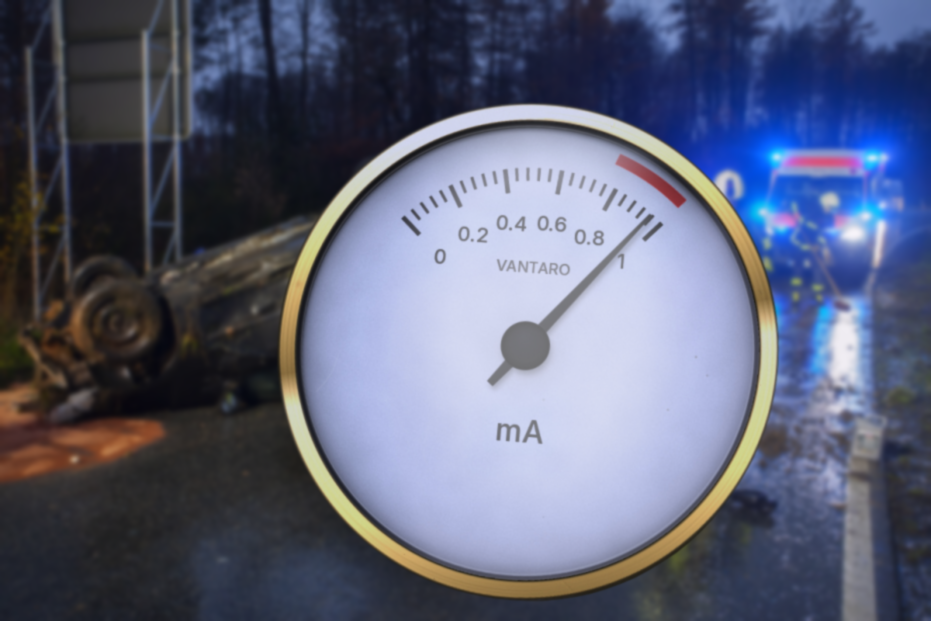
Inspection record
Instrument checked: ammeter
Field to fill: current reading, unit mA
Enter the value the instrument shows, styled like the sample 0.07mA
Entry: 0.96mA
